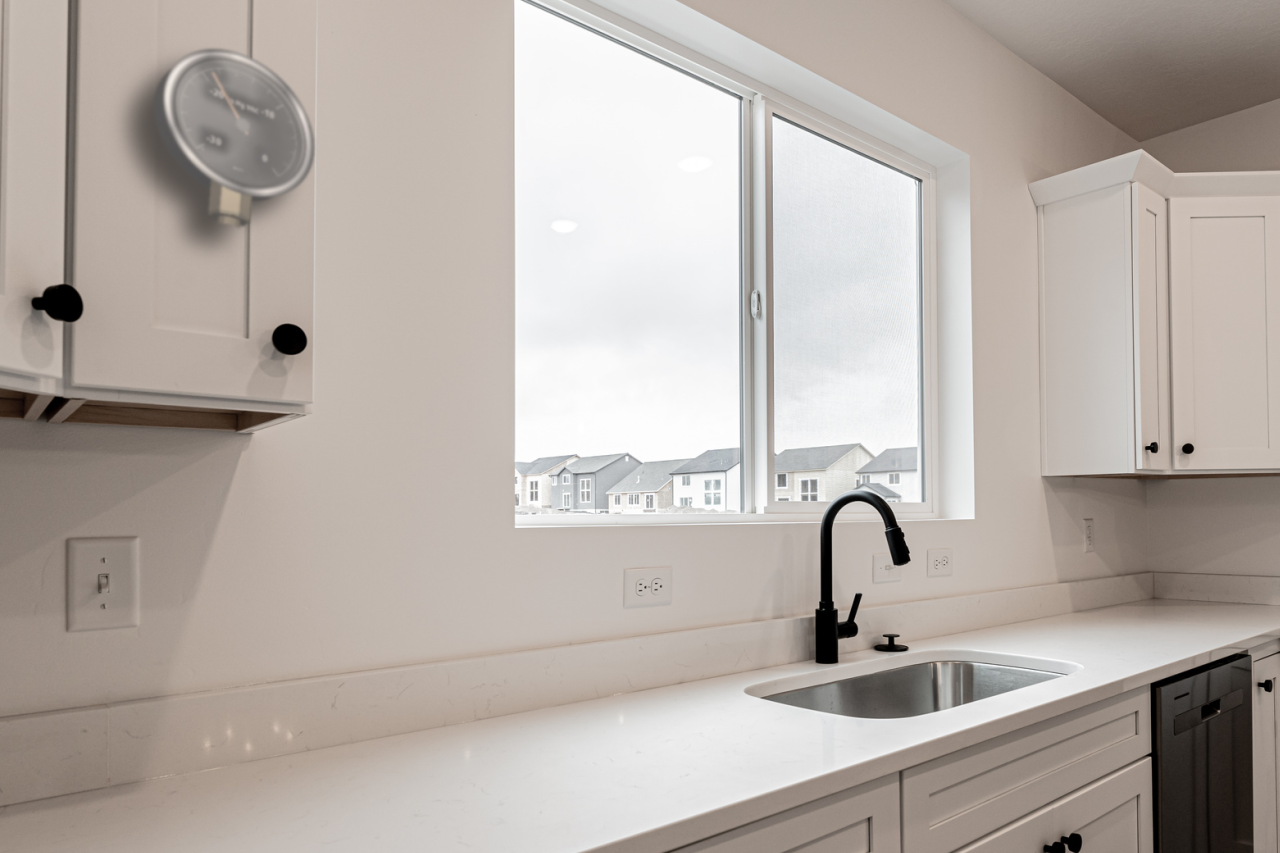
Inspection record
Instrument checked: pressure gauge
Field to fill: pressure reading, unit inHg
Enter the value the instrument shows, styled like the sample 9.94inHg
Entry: -19inHg
